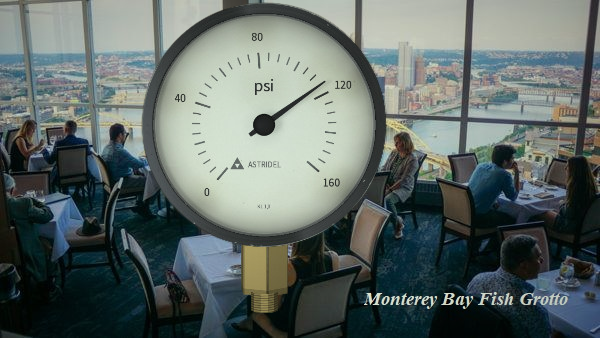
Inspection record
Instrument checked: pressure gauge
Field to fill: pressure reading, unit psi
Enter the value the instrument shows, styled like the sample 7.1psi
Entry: 115psi
